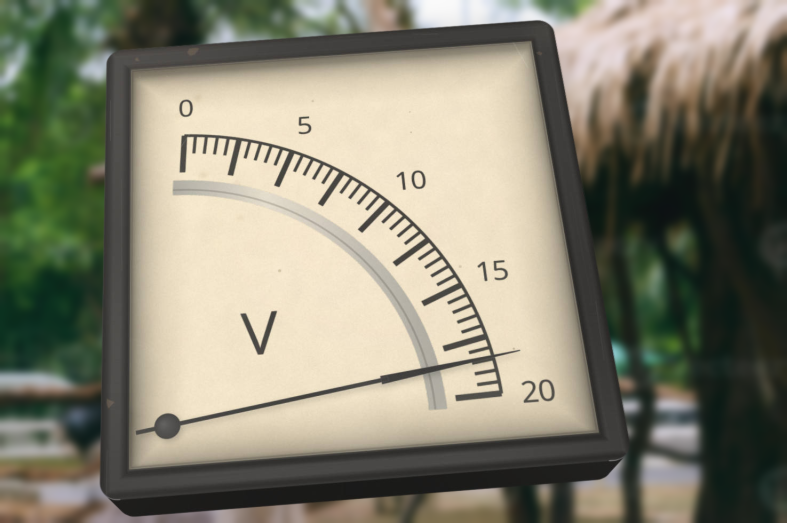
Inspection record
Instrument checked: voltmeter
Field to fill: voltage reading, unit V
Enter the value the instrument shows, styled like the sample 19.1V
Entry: 18.5V
